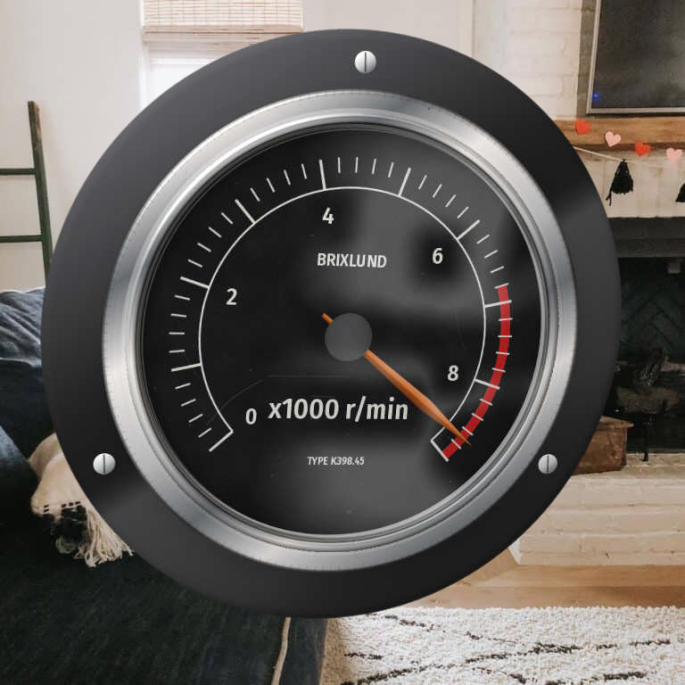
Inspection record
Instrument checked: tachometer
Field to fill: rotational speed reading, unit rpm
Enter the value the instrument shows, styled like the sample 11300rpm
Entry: 8700rpm
